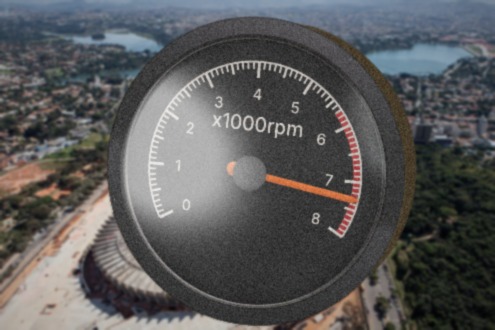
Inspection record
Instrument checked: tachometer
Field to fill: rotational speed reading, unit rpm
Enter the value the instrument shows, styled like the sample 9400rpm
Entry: 7300rpm
